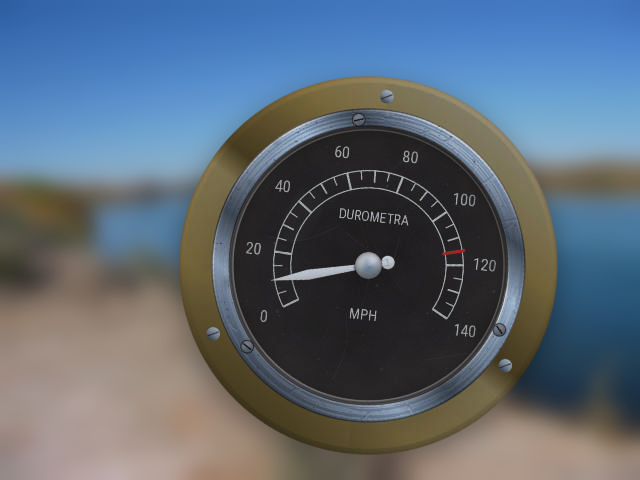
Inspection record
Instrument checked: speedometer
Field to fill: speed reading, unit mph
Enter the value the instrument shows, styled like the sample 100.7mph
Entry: 10mph
